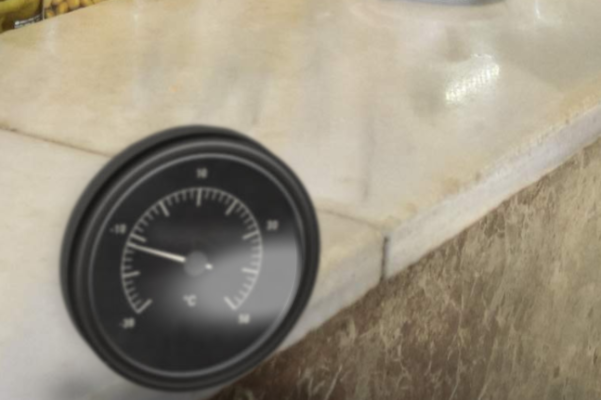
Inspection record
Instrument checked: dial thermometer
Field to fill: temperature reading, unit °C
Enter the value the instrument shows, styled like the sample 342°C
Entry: -12°C
